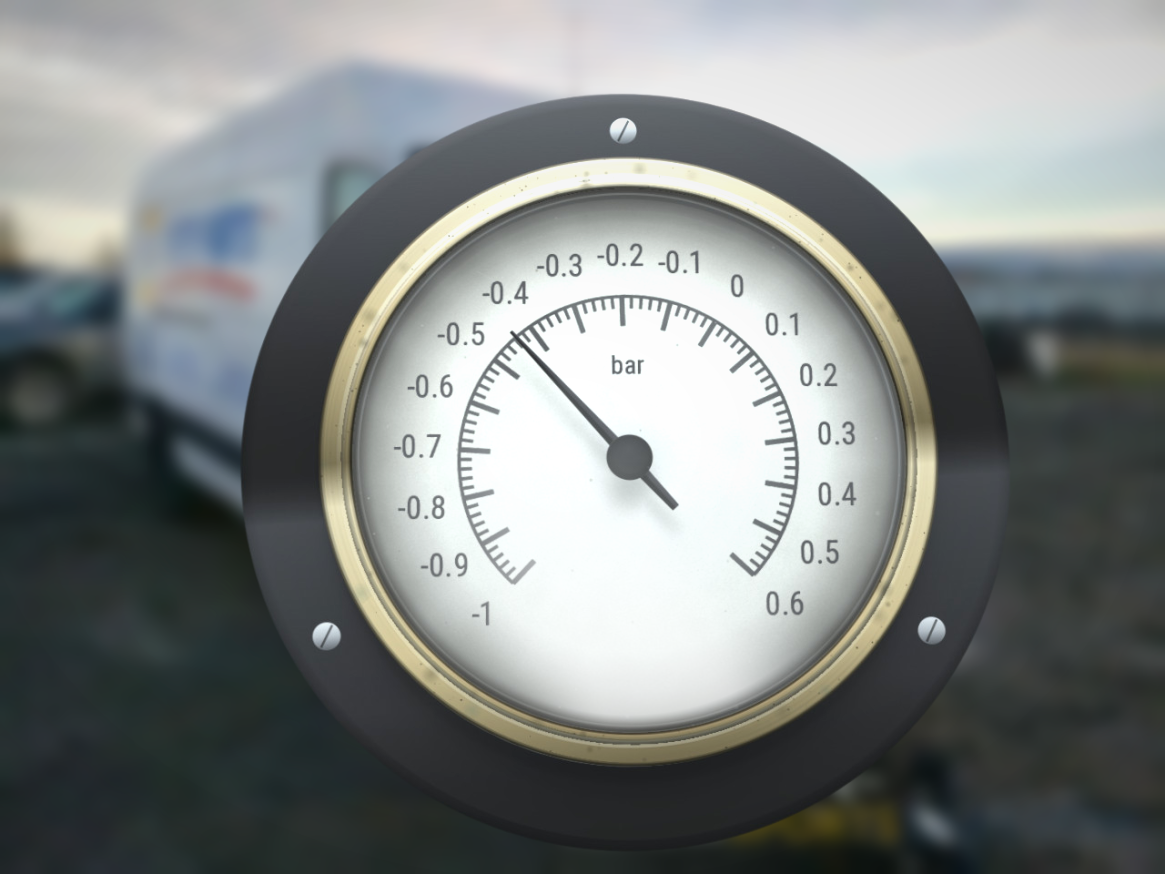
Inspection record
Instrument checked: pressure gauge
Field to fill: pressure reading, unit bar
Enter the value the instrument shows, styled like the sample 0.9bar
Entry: -0.44bar
